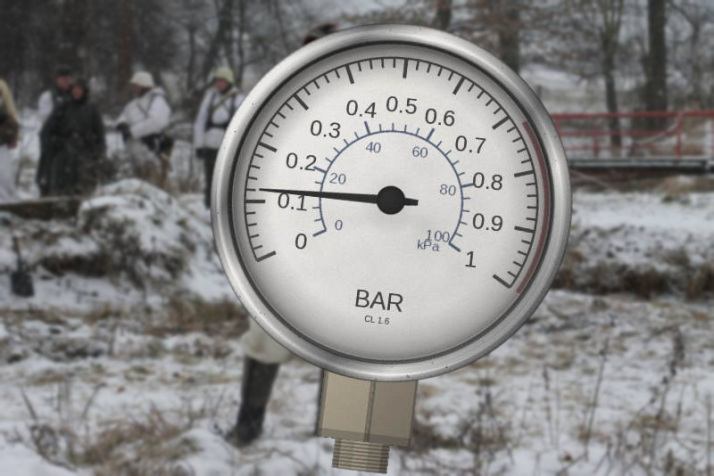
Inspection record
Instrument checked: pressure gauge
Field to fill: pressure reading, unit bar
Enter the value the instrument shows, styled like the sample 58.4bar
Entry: 0.12bar
